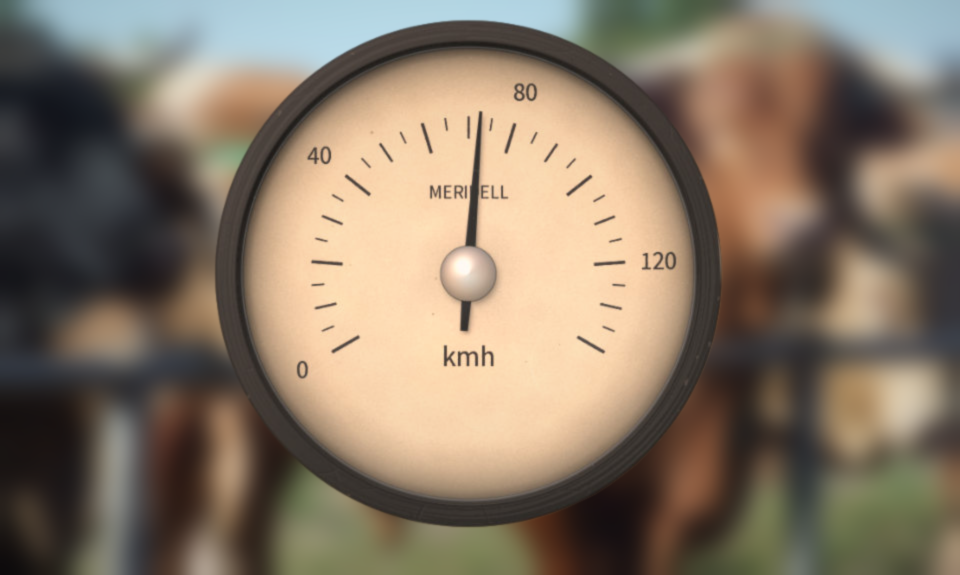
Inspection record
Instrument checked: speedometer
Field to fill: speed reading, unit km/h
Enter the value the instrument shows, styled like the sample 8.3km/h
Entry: 72.5km/h
